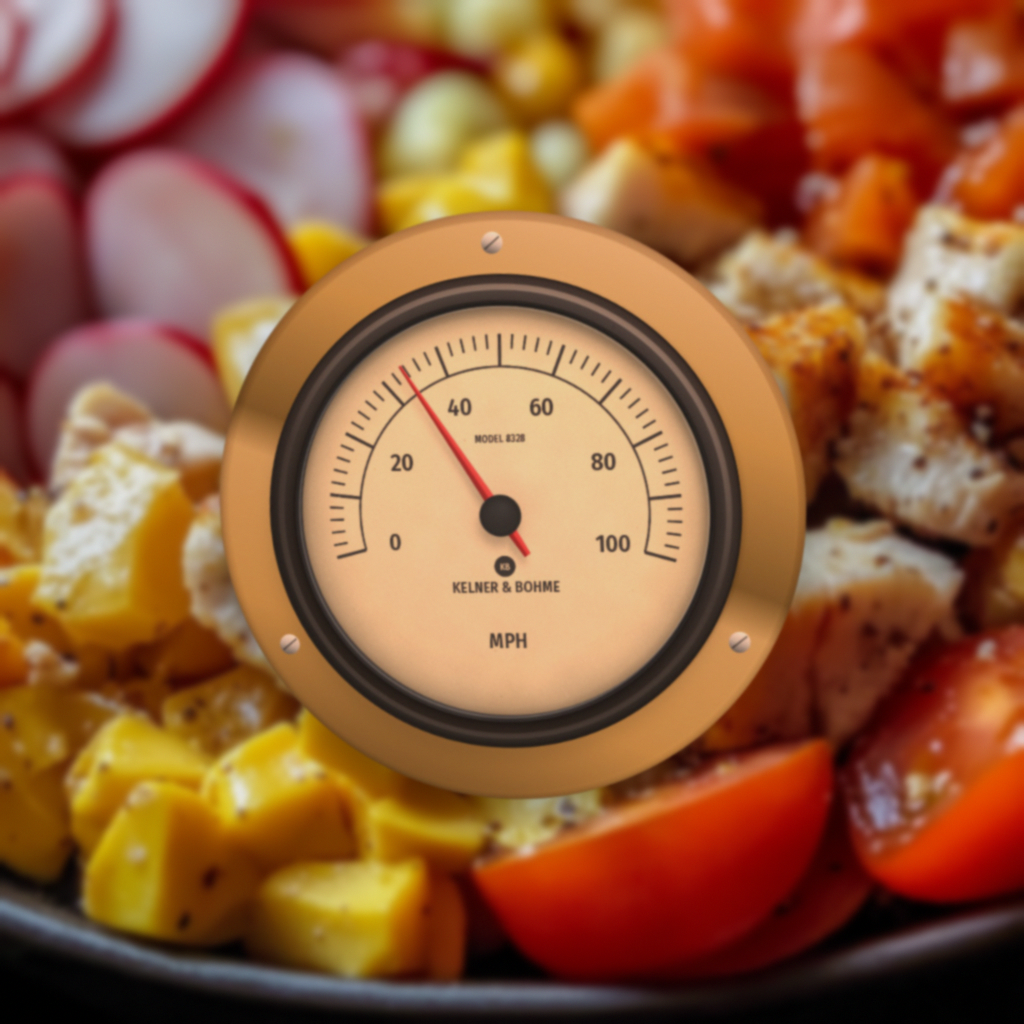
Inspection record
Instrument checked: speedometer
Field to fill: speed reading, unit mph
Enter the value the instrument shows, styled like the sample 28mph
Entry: 34mph
